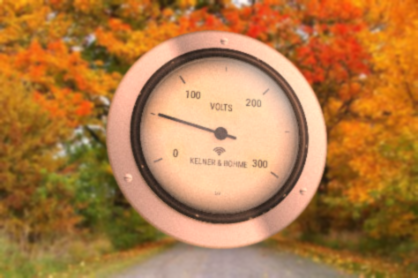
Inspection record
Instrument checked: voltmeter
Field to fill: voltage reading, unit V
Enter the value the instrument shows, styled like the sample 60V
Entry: 50V
